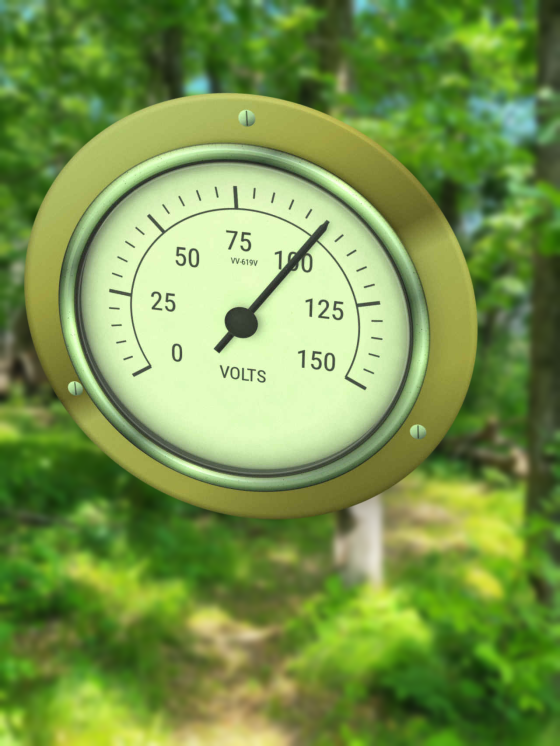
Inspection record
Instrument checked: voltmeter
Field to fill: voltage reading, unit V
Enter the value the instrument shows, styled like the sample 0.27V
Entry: 100V
